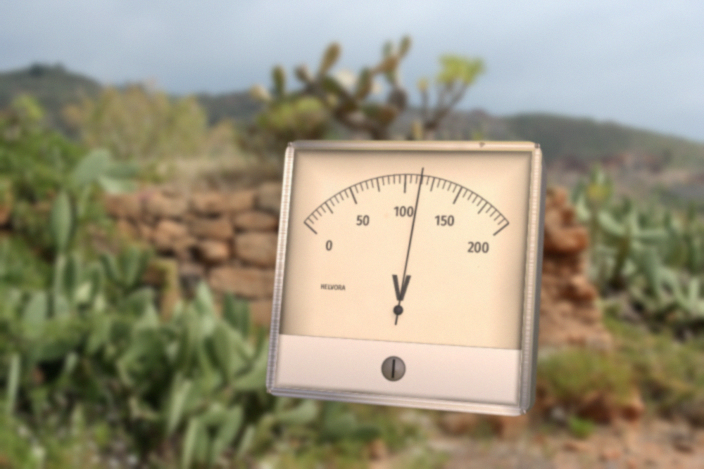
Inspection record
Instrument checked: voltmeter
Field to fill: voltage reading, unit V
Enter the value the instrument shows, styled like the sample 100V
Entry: 115V
